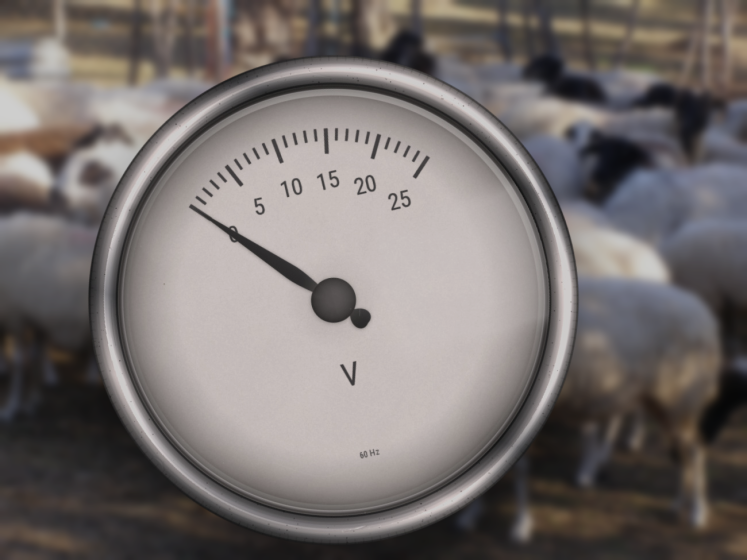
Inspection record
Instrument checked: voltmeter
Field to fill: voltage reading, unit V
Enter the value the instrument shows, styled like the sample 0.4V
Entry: 0V
